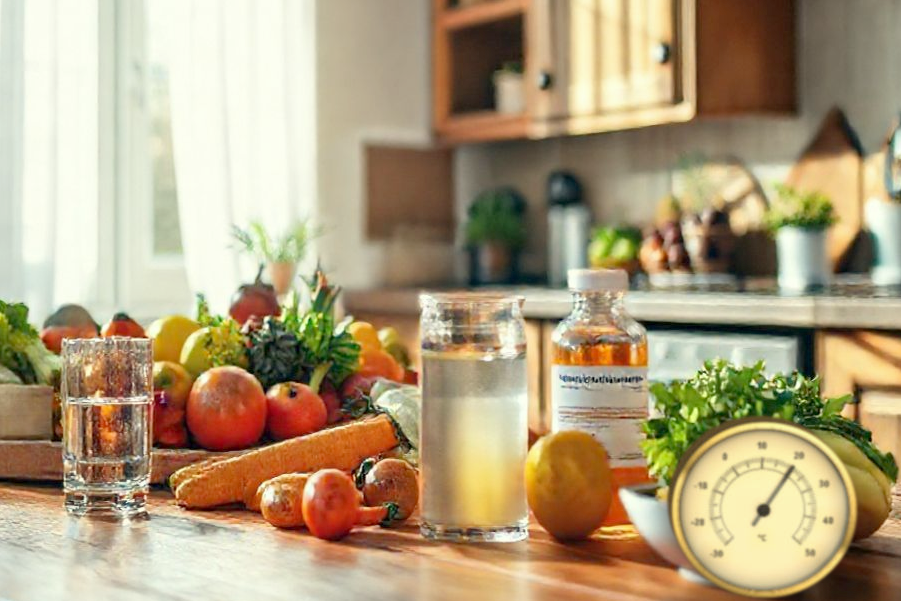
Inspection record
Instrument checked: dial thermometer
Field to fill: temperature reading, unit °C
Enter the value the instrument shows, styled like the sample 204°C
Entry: 20°C
